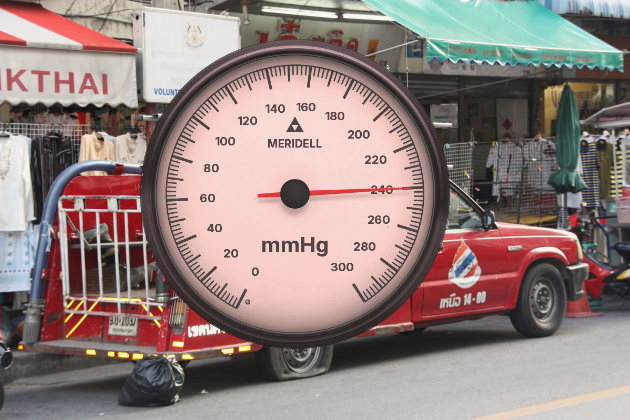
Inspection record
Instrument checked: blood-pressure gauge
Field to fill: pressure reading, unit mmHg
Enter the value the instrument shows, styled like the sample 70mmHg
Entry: 240mmHg
